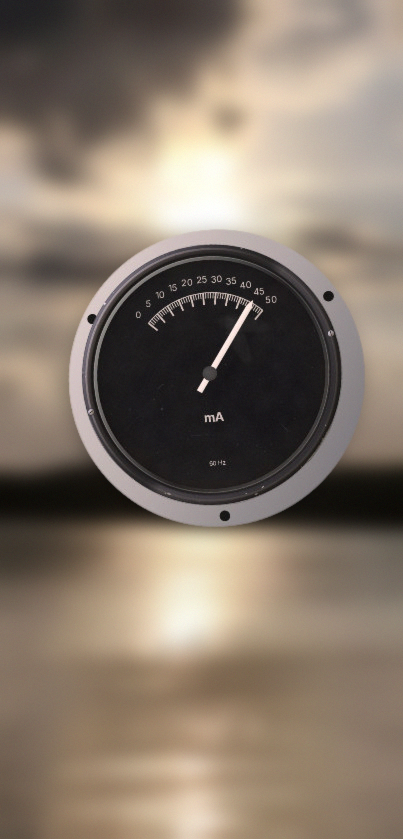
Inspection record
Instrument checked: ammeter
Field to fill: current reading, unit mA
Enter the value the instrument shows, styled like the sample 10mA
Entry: 45mA
